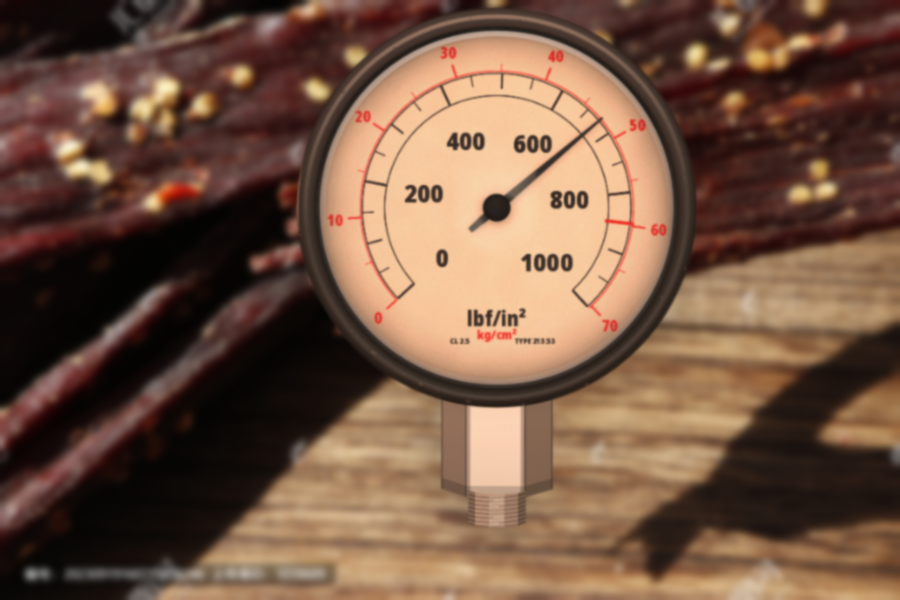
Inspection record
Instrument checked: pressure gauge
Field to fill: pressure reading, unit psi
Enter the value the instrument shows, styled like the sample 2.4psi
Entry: 675psi
